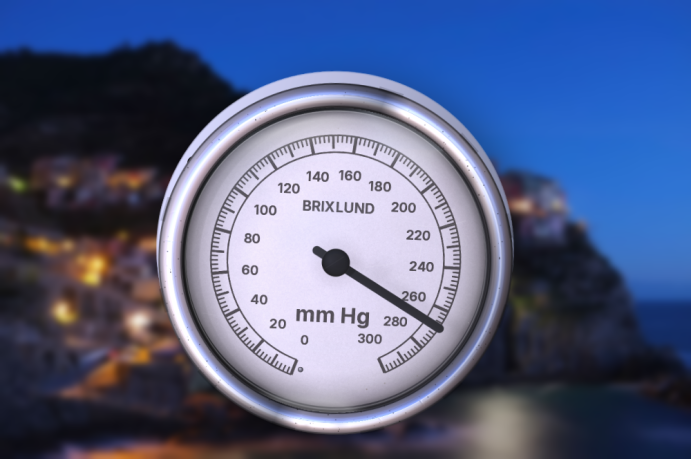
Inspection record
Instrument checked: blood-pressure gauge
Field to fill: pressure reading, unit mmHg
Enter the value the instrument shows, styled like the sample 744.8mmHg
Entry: 268mmHg
